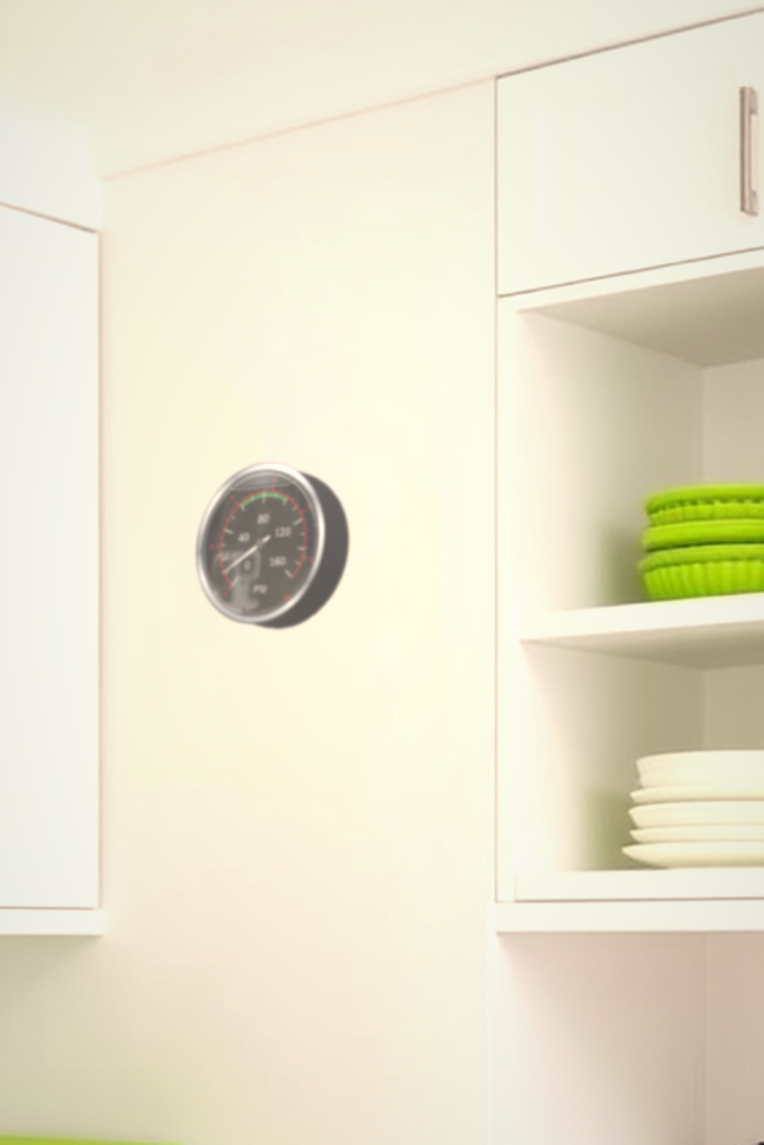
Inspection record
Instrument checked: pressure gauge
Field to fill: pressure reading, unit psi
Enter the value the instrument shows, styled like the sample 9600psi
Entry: 10psi
